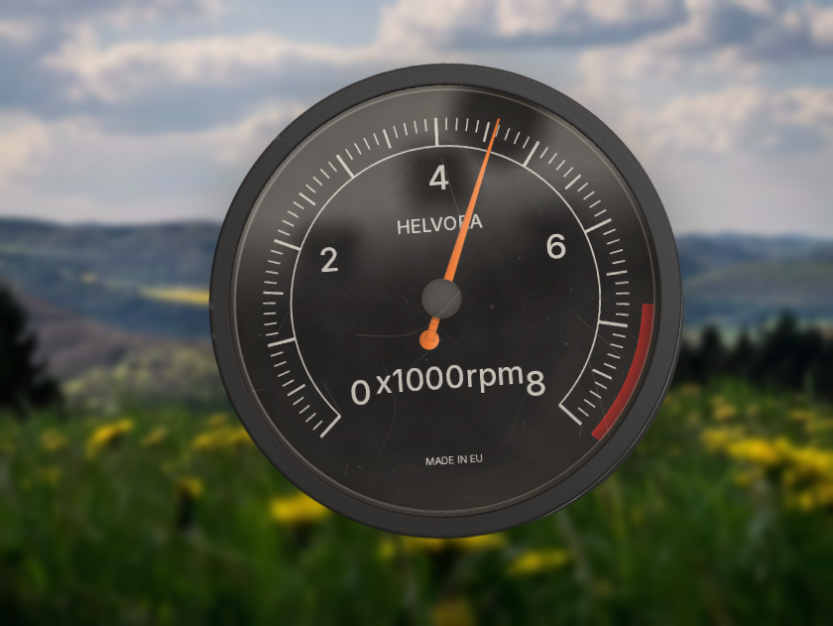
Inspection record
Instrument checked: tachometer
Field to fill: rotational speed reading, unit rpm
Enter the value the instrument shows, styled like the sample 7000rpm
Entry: 4600rpm
